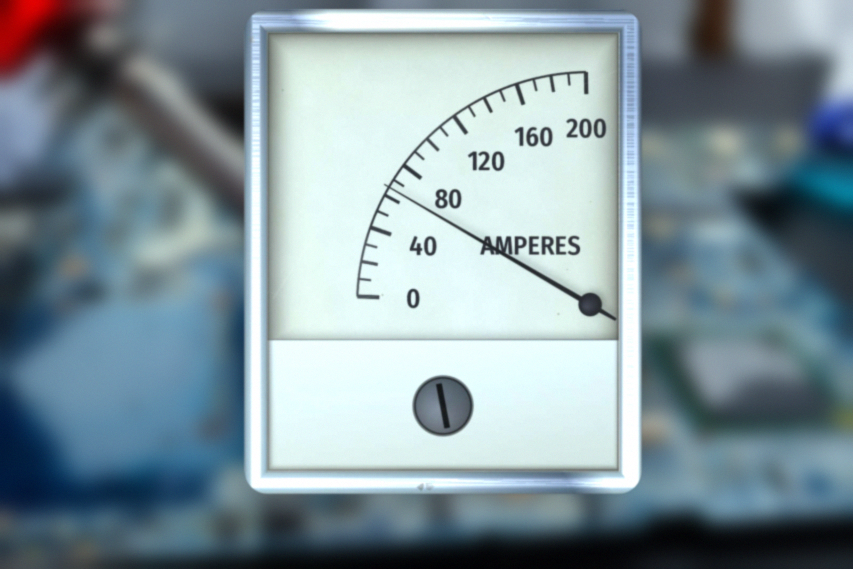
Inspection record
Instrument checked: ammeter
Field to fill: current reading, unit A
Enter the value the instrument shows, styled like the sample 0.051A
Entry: 65A
